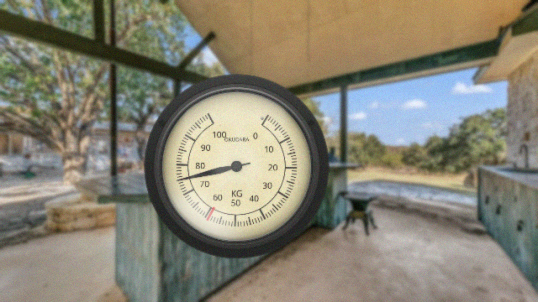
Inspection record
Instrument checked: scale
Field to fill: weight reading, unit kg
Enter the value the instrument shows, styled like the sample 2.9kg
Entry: 75kg
